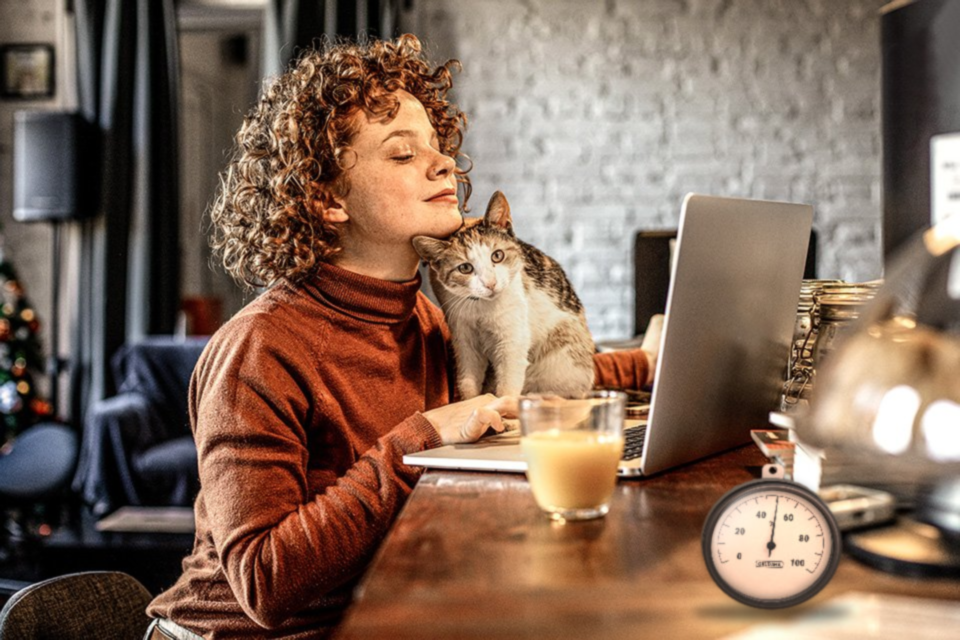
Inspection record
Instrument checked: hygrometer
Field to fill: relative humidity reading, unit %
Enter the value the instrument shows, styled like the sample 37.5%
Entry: 50%
